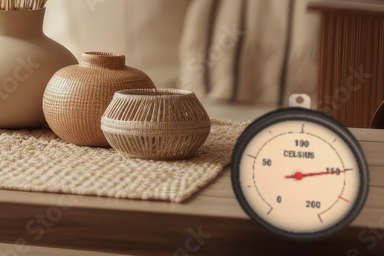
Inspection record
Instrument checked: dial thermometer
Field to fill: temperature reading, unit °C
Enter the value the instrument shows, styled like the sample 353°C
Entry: 150°C
